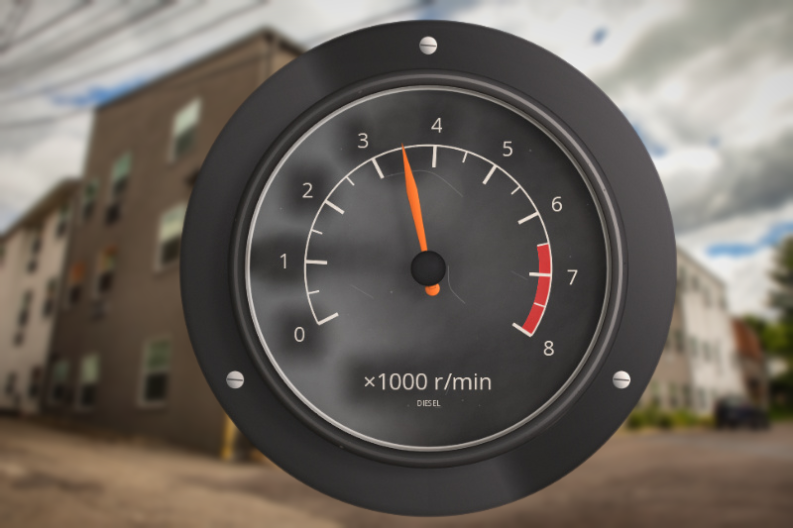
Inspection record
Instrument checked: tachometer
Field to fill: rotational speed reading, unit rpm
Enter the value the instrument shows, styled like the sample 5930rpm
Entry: 3500rpm
